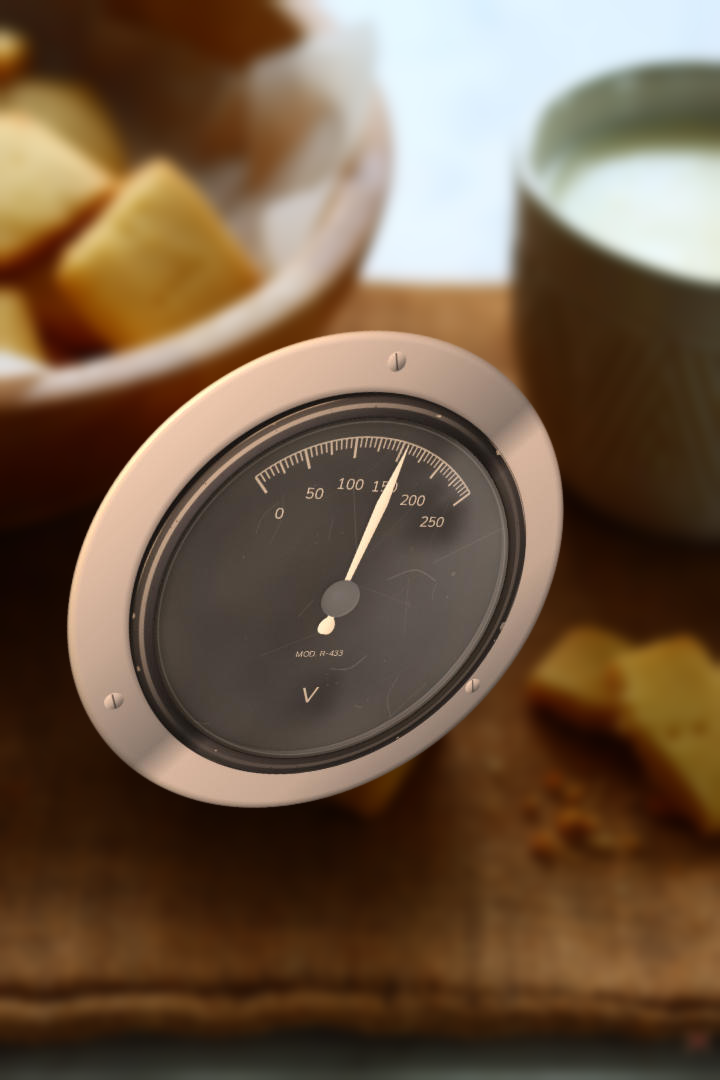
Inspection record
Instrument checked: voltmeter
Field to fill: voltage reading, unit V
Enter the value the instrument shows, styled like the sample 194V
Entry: 150V
